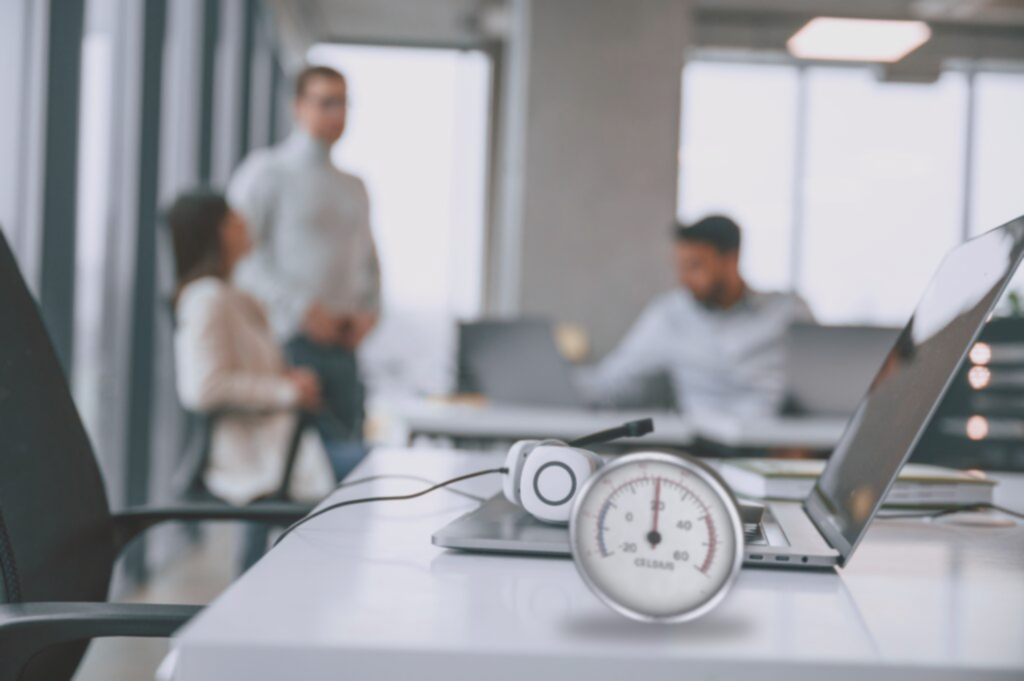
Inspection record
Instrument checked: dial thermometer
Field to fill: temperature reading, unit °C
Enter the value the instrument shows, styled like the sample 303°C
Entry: 20°C
